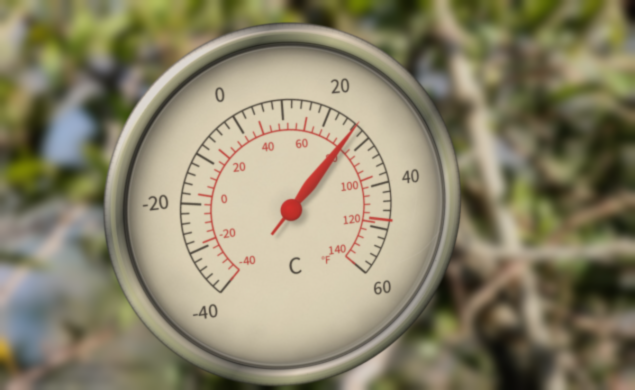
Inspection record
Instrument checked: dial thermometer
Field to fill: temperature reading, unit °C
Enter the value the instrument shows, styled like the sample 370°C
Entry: 26°C
